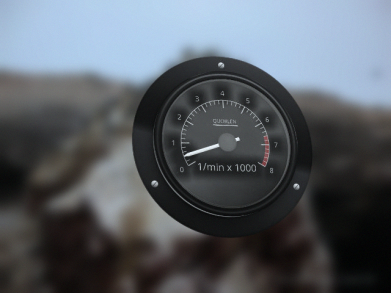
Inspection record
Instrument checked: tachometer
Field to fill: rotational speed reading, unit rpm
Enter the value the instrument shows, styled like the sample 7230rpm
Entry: 400rpm
